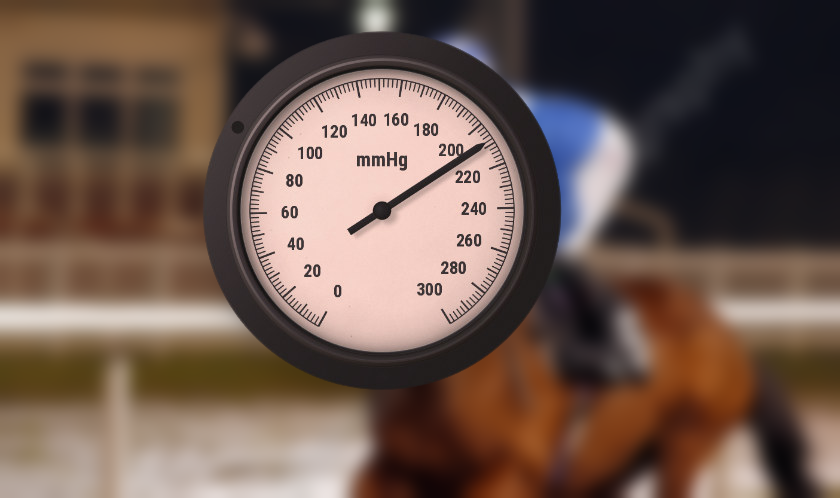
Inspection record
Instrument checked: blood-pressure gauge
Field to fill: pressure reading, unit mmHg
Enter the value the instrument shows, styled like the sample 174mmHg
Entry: 208mmHg
